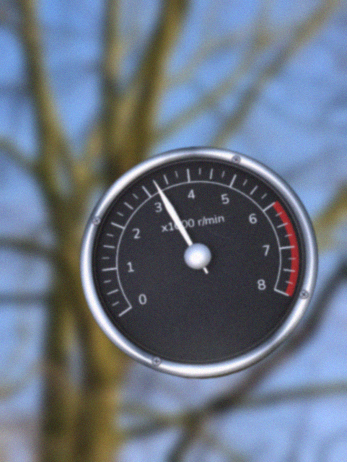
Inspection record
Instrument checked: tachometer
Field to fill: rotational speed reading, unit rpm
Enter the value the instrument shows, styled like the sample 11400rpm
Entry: 3250rpm
